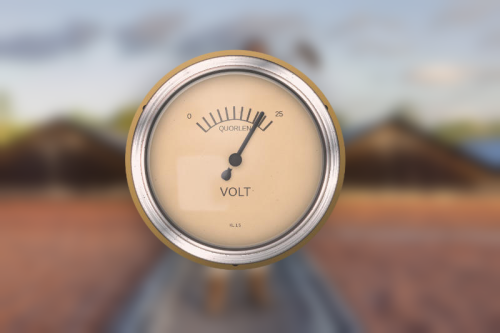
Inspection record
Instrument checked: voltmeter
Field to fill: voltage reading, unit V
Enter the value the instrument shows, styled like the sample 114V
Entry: 21.25V
